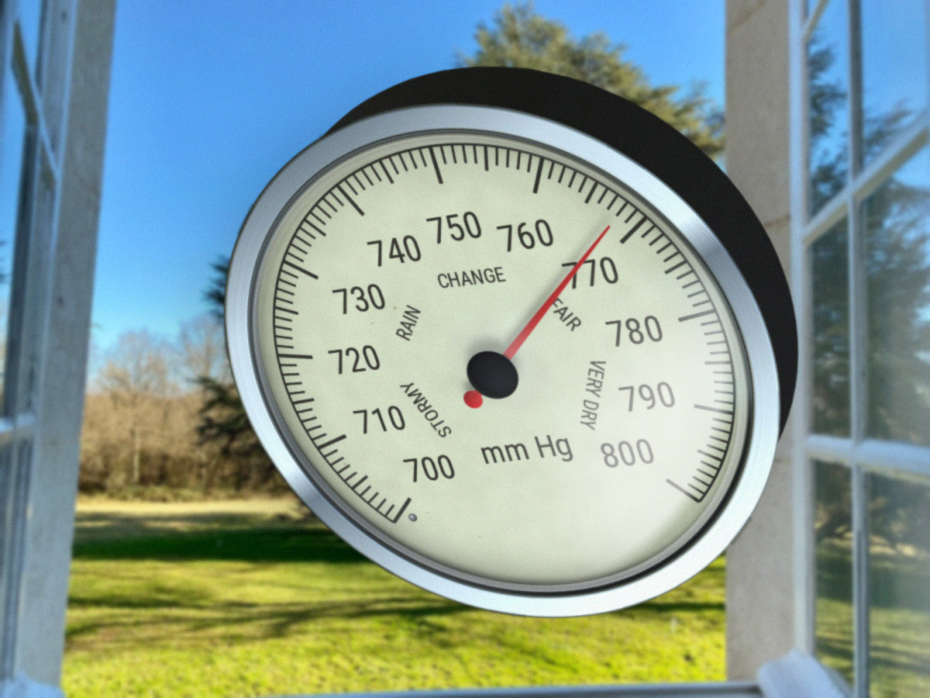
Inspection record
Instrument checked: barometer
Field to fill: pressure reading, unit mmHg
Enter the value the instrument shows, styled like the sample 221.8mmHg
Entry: 768mmHg
